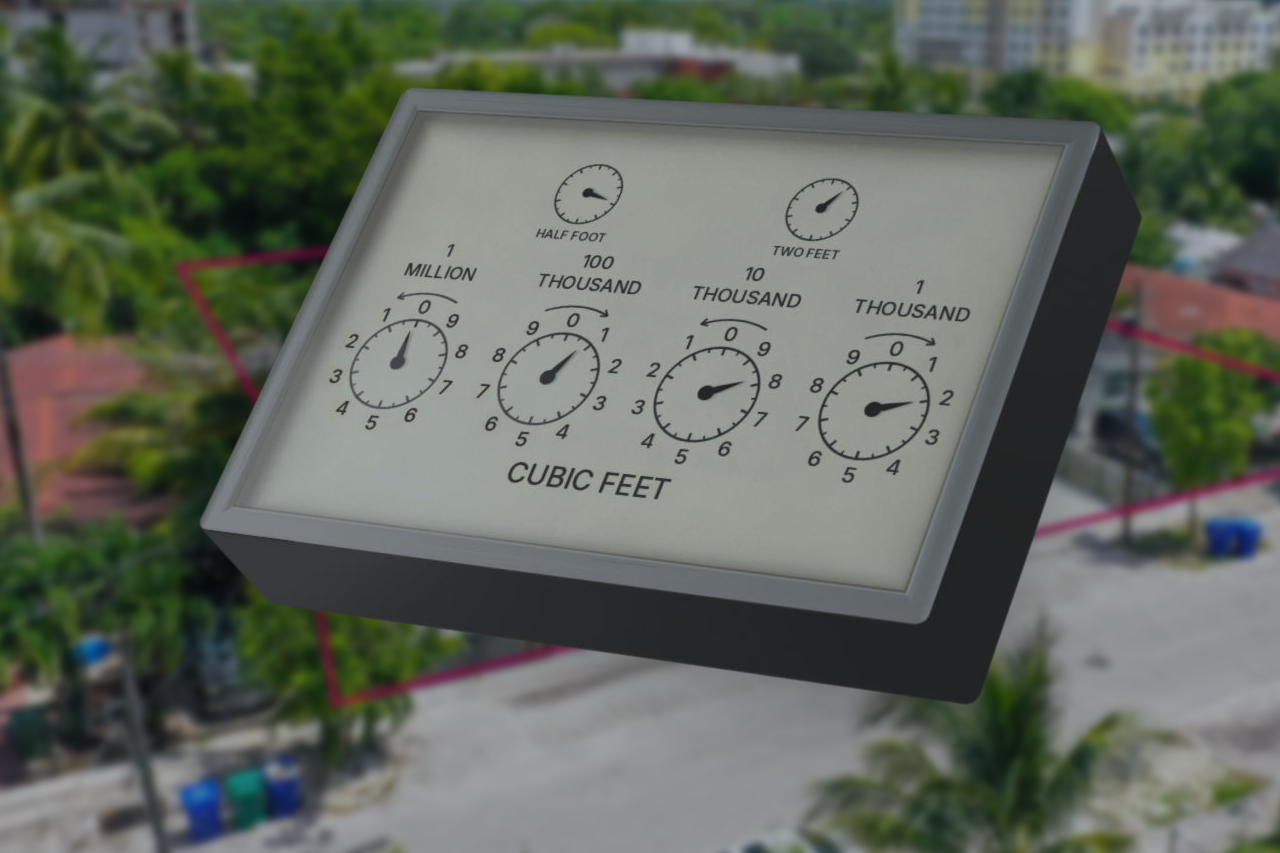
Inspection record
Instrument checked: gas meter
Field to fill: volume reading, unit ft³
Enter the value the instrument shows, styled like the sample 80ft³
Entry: 8200ft³
